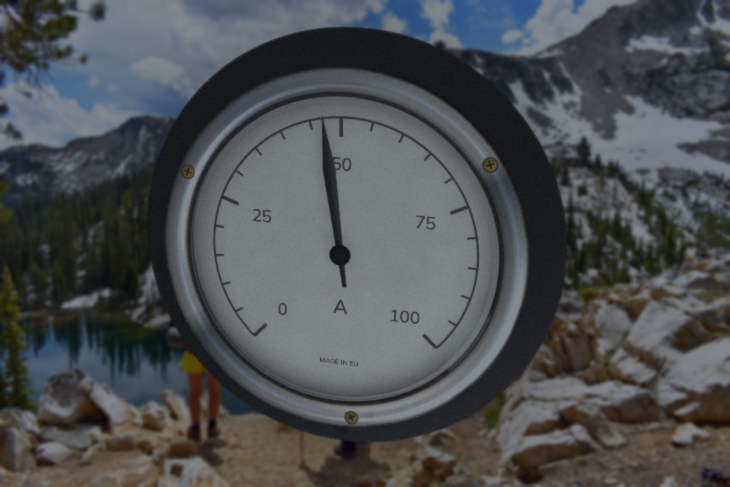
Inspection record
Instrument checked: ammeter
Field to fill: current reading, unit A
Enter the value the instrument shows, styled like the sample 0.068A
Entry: 47.5A
